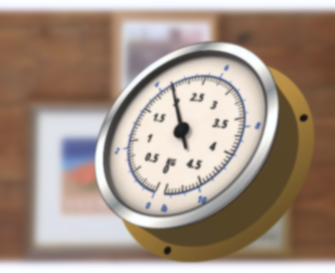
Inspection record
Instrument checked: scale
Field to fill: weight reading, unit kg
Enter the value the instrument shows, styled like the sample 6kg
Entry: 2kg
